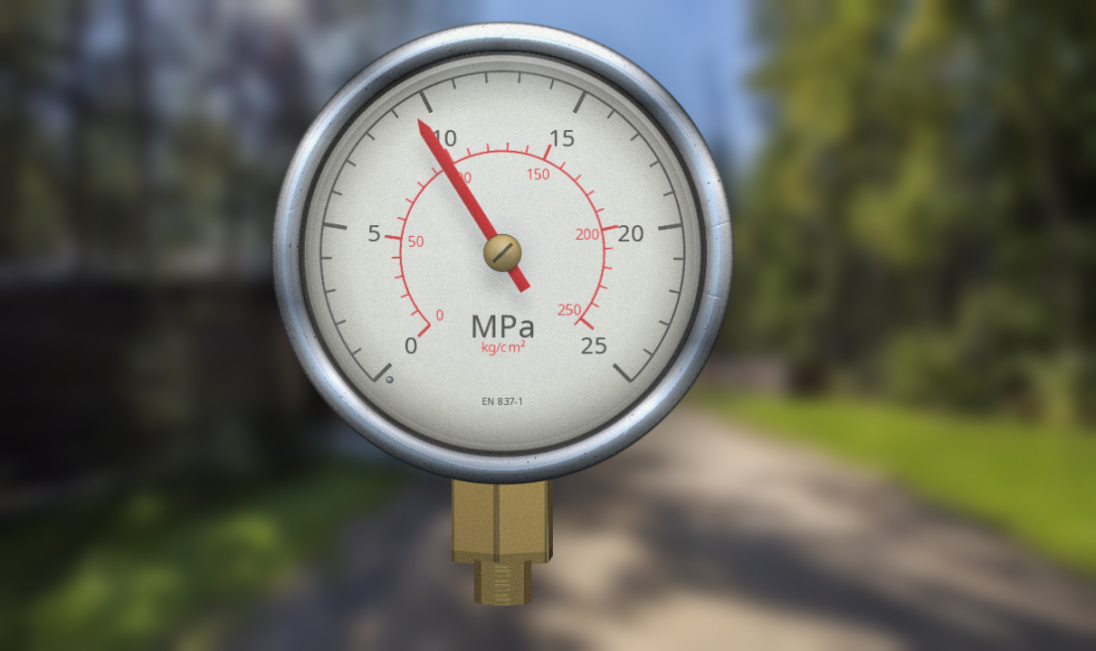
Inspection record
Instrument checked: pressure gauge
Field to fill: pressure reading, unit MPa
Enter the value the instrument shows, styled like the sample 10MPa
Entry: 9.5MPa
